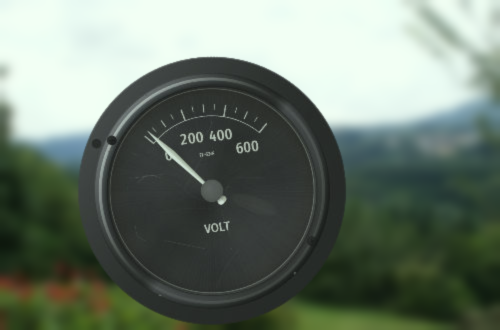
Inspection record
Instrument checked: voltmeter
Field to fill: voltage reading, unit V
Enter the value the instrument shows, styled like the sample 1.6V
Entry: 25V
